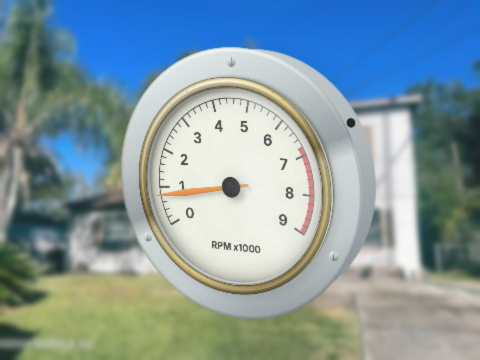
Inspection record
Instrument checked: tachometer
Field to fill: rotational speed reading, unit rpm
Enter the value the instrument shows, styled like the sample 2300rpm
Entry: 800rpm
